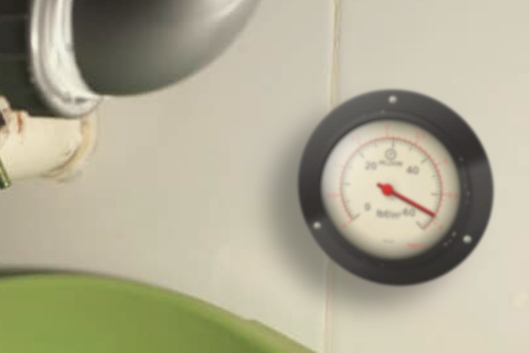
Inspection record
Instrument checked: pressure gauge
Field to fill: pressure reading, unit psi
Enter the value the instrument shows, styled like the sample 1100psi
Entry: 55psi
